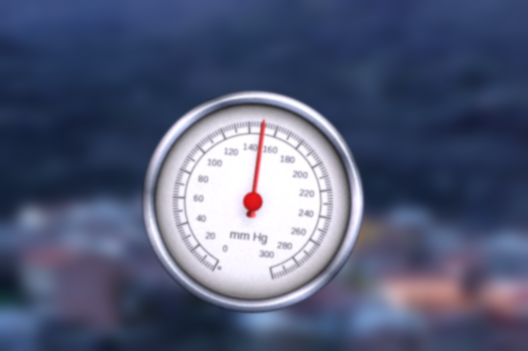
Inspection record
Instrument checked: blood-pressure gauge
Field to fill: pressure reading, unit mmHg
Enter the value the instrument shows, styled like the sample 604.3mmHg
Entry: 150mmHg
